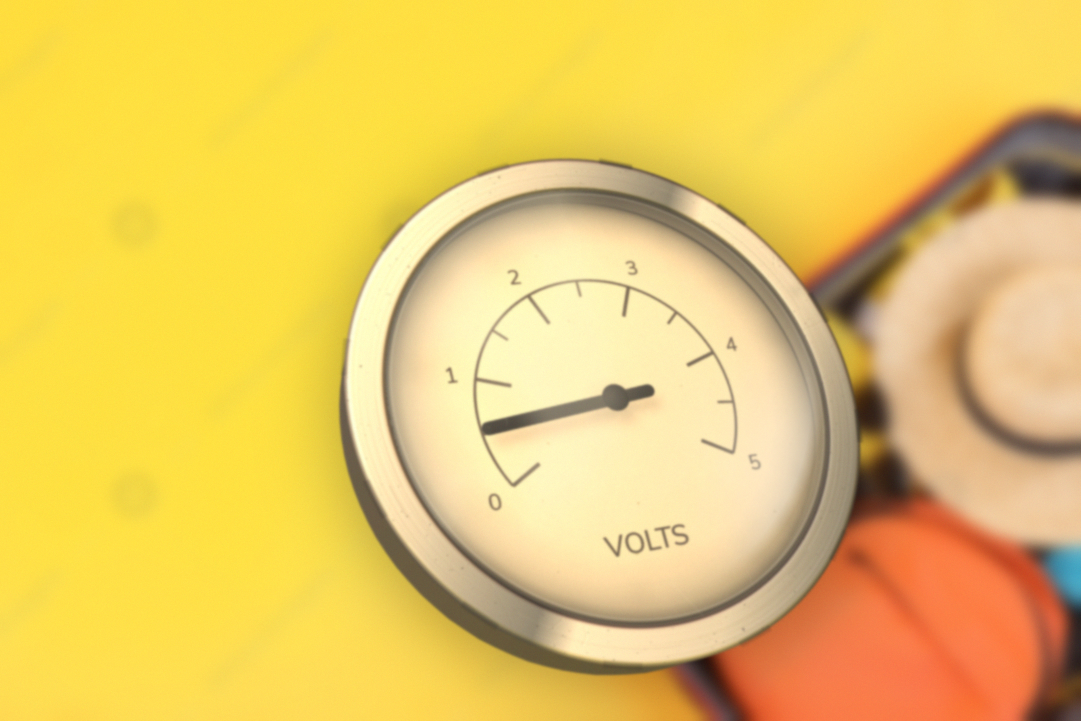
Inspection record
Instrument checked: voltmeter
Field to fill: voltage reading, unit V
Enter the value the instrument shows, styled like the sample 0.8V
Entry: 0.5V
